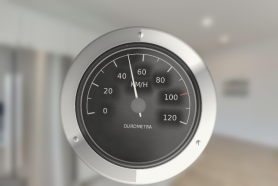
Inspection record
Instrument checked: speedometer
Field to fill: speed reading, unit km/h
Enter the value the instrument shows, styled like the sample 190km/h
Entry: 50km/h
